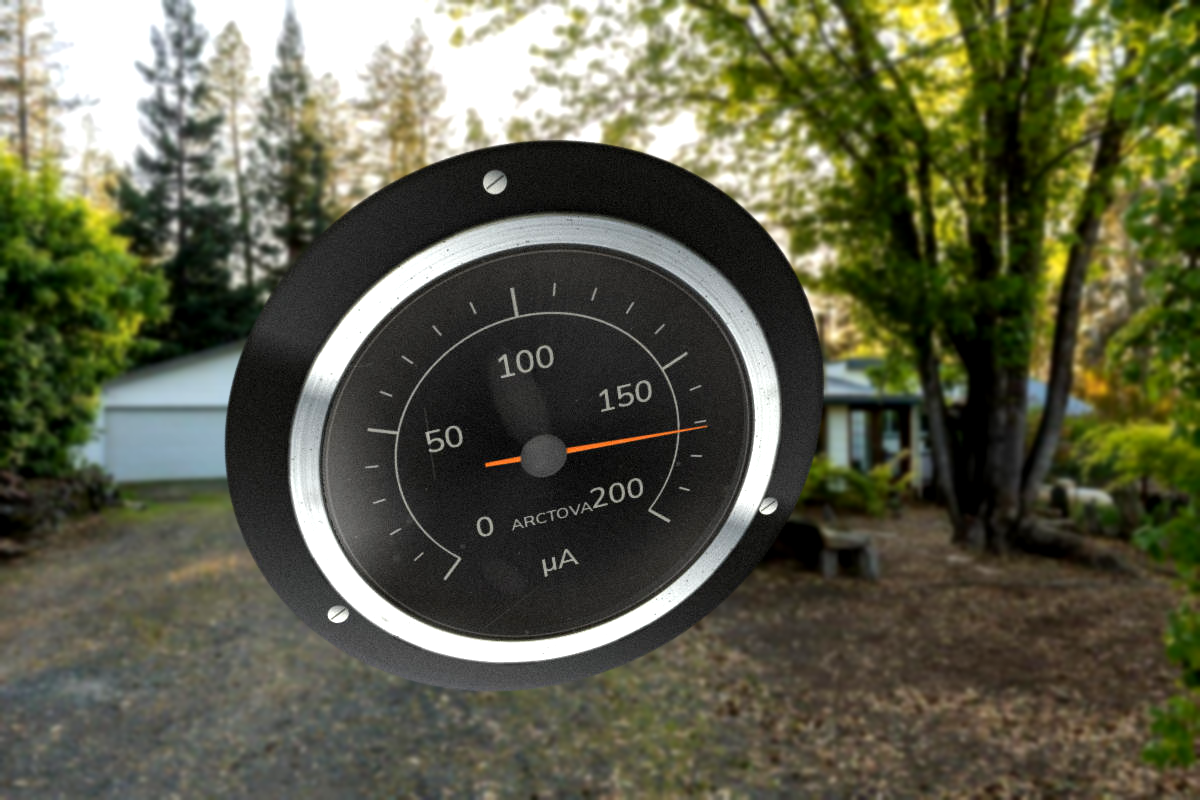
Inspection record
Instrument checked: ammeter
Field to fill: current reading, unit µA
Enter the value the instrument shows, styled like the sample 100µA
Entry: 170µA
